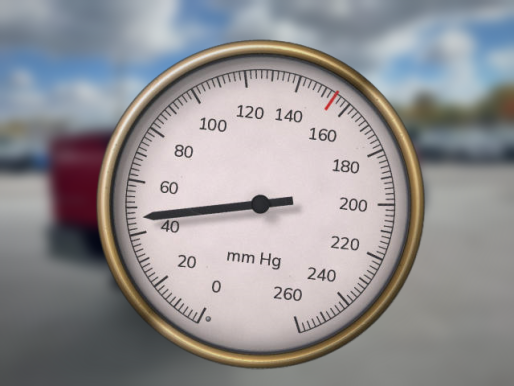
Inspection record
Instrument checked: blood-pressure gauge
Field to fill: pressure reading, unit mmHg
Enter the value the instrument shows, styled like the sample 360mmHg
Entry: 46mmHg
